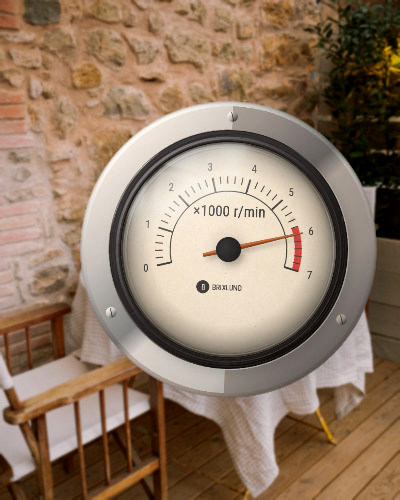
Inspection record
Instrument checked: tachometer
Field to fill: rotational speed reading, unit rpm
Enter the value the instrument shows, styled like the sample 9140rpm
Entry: 6000rpm
